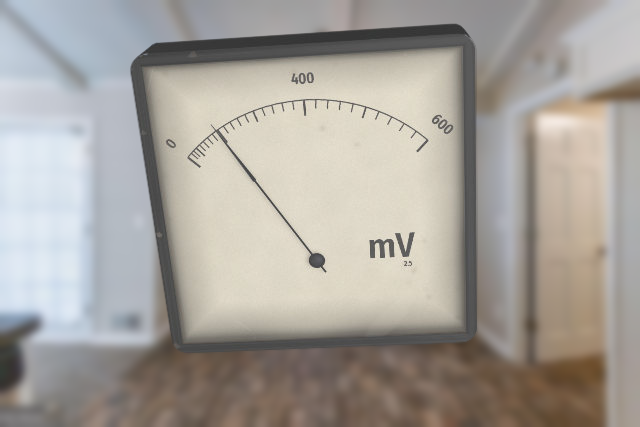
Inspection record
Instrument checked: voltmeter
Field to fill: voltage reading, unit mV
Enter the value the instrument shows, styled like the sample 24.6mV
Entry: 200mV
